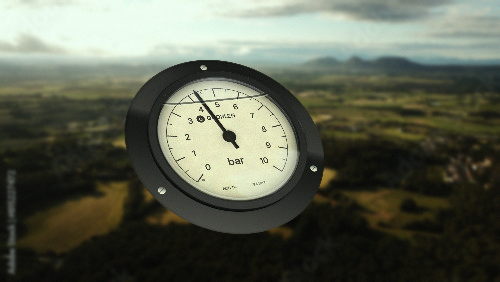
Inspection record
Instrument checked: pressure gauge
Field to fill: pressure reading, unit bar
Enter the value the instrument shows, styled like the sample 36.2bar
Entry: 4.25bar
